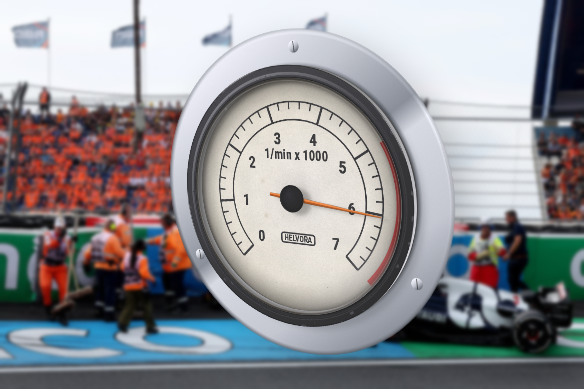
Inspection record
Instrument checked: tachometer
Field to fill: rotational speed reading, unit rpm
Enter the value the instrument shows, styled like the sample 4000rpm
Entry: 6000rpm
